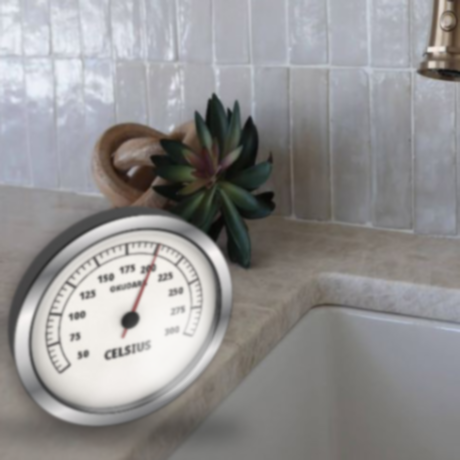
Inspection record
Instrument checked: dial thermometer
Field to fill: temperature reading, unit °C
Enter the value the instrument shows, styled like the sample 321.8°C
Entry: 200°C
